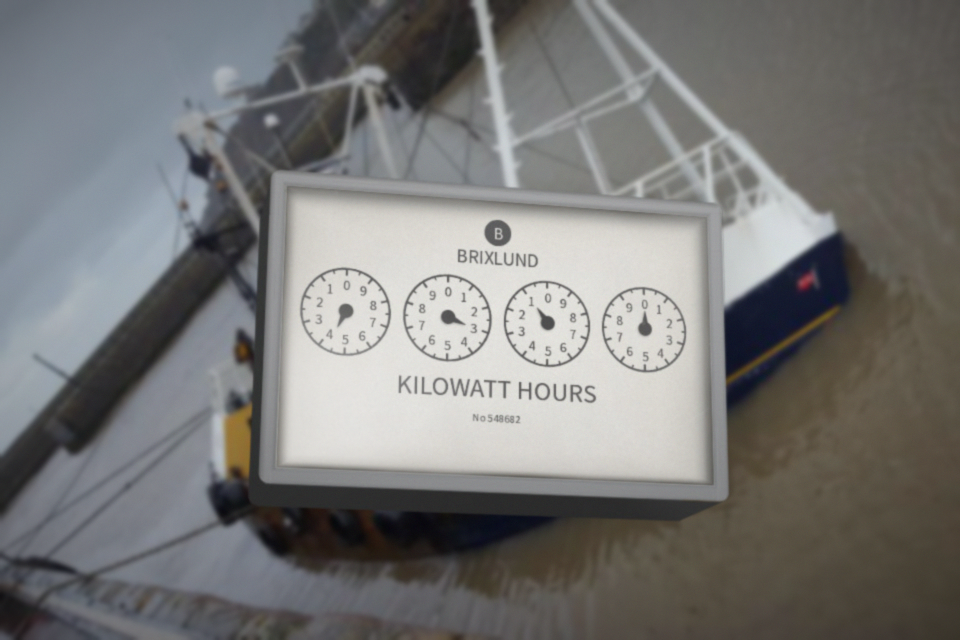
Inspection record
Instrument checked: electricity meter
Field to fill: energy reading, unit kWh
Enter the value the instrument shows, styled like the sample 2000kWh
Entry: 4310kWh
